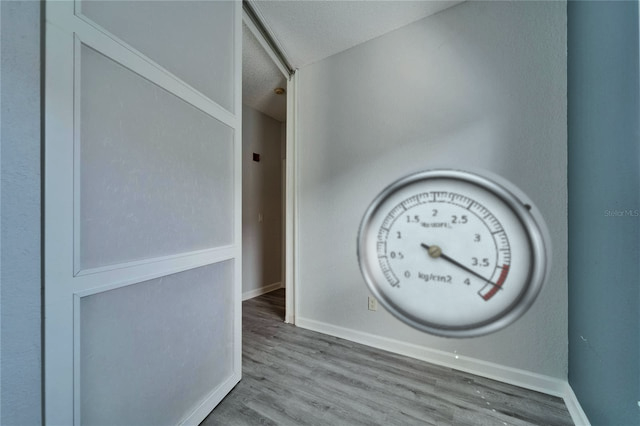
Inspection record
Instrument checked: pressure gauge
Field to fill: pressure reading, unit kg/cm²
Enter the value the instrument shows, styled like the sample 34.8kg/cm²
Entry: 3.75kg/cm²
